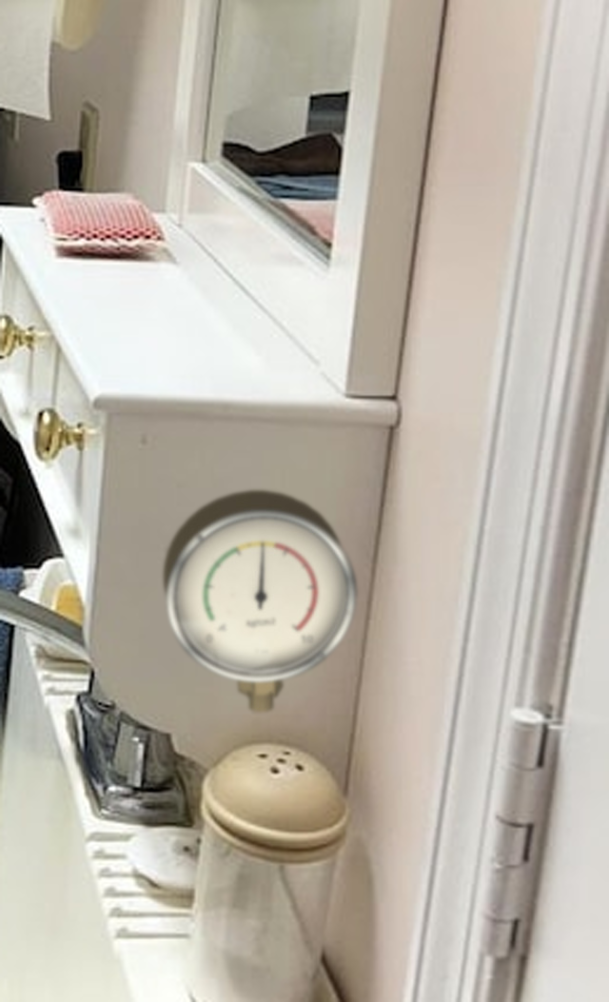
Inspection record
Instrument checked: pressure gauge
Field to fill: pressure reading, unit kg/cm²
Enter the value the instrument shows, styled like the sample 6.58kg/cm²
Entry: 5kg/cm²
